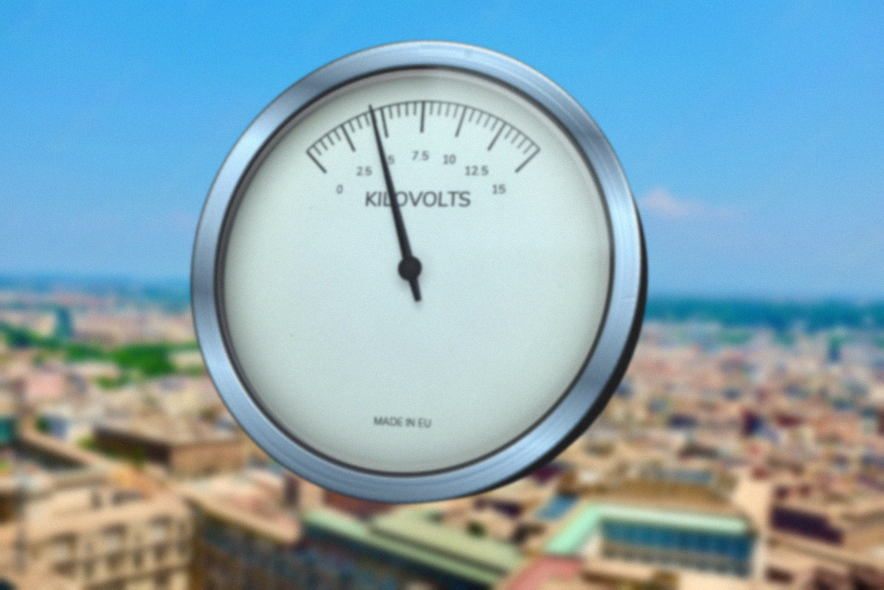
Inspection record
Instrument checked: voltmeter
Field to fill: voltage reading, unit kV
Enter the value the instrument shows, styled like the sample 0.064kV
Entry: 4.5kV
